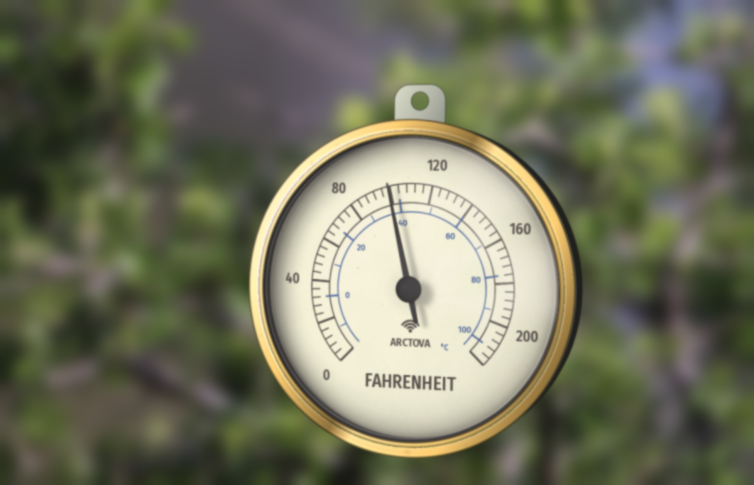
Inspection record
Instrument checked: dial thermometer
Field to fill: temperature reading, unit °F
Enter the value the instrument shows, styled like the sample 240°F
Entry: 100°F
